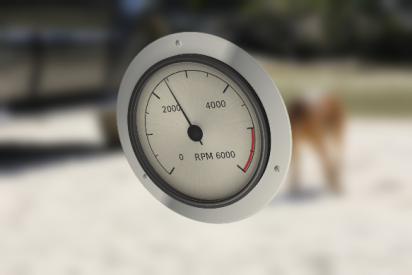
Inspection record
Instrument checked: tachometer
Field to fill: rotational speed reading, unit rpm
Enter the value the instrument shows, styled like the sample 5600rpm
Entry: 2500rpm
